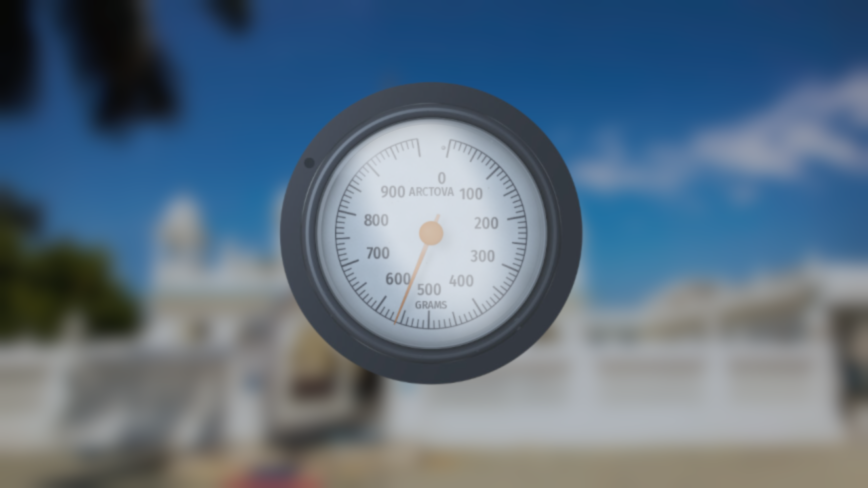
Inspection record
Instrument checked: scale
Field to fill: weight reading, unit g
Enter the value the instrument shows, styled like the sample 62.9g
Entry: 560g
